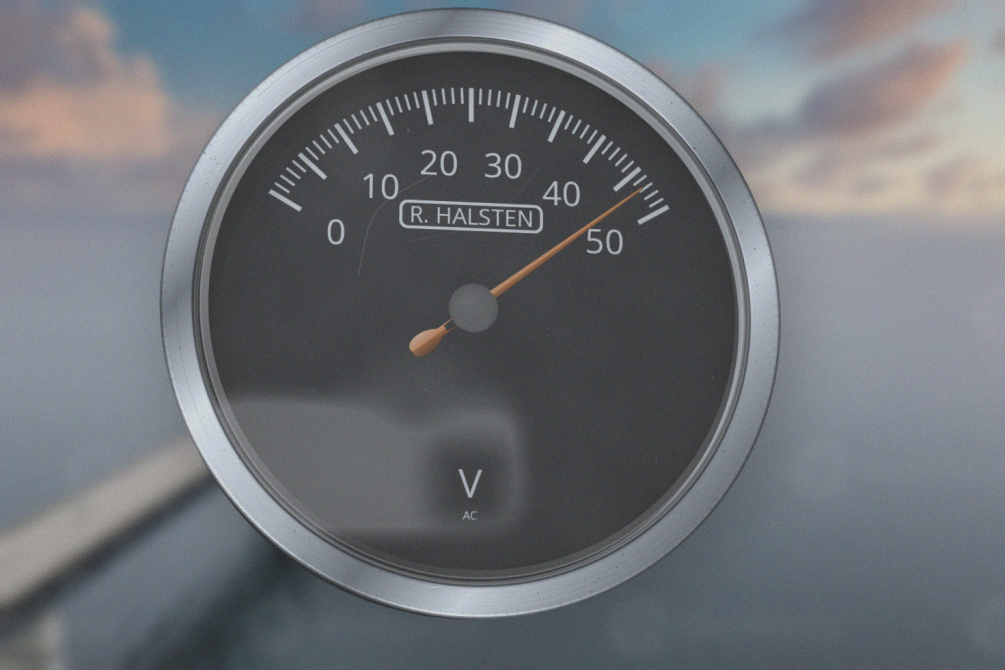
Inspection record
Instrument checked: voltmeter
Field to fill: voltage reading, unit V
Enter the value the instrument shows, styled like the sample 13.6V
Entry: 47V
